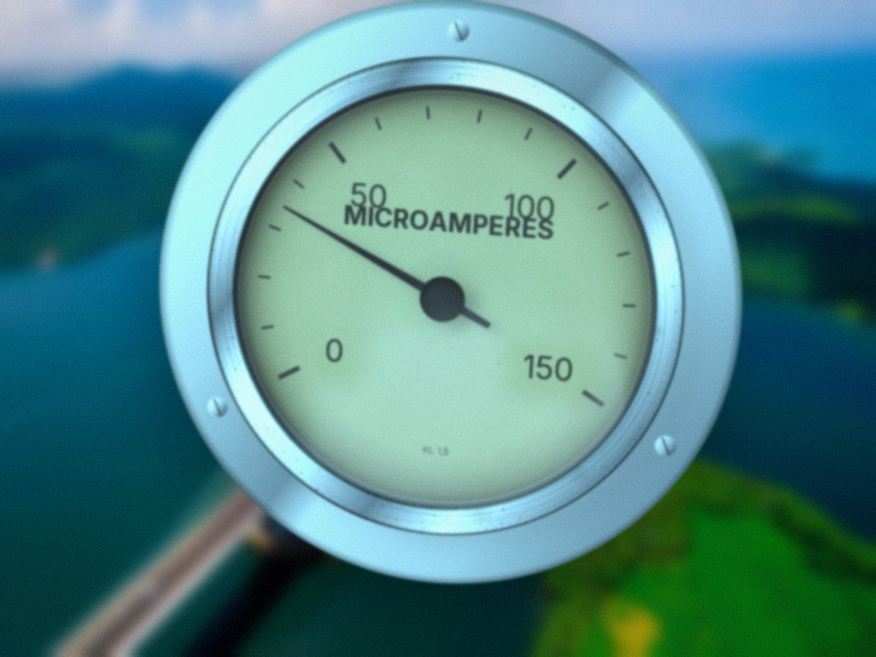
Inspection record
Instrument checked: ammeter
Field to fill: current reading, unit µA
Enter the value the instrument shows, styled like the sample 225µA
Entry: 35µA
